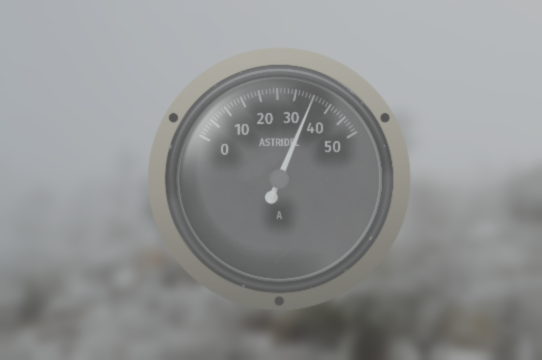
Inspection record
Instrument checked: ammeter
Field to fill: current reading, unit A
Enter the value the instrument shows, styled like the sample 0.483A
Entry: 35A
